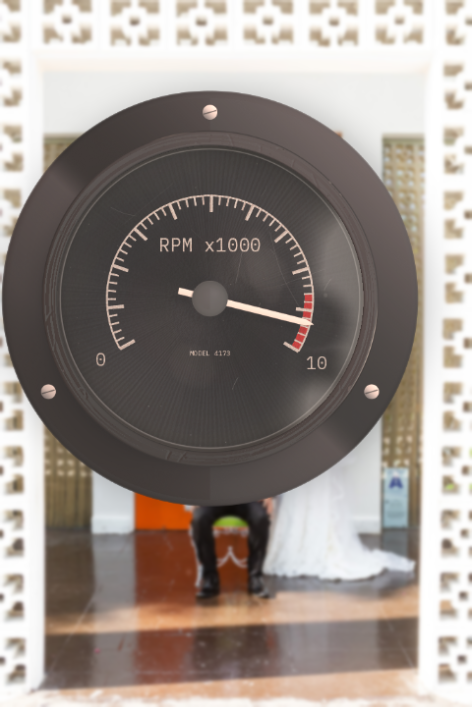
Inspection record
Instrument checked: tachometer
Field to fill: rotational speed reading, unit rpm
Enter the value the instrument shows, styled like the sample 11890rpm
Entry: 9300rpm
